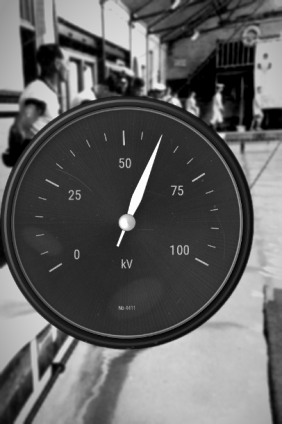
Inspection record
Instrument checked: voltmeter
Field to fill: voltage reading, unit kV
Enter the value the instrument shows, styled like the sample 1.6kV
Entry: 60kV
